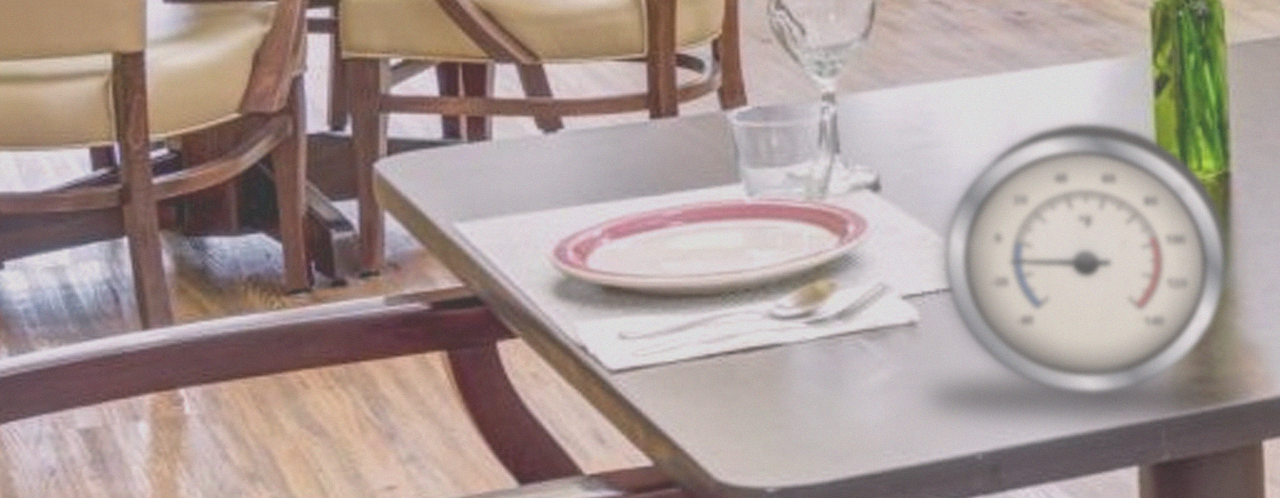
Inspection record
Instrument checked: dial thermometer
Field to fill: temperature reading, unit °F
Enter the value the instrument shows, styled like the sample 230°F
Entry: -10°F
